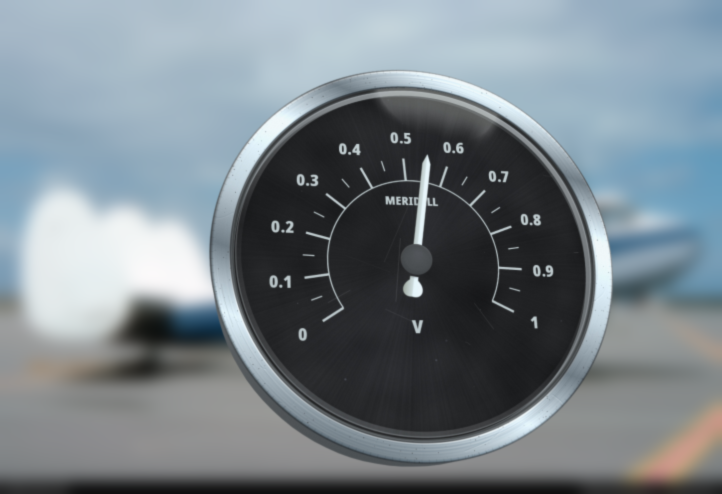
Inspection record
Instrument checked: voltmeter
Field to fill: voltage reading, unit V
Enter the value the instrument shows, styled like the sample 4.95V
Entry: 0.55V
